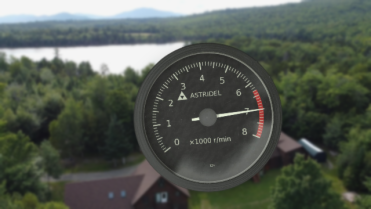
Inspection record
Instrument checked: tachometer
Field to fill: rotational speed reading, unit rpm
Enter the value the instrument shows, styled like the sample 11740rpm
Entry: 7000rpm
